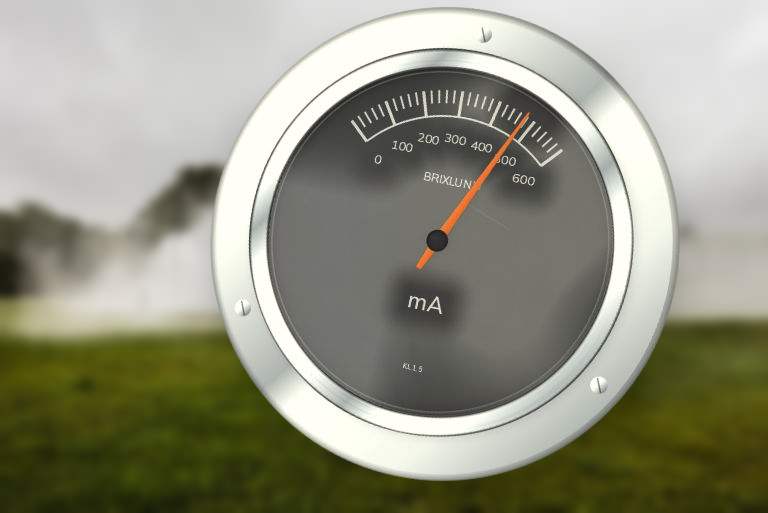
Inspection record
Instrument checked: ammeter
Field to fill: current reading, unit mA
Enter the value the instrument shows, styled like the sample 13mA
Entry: 480mA
